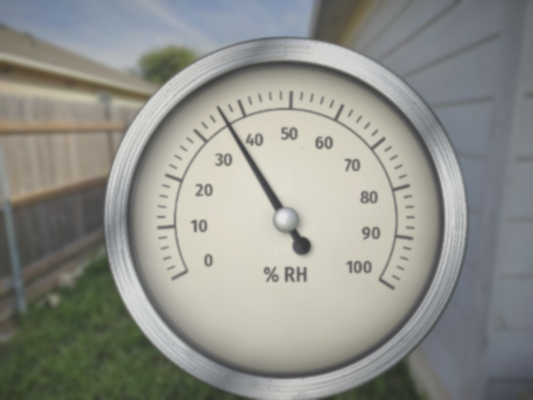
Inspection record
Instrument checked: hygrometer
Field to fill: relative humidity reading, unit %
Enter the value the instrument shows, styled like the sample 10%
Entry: 36%
